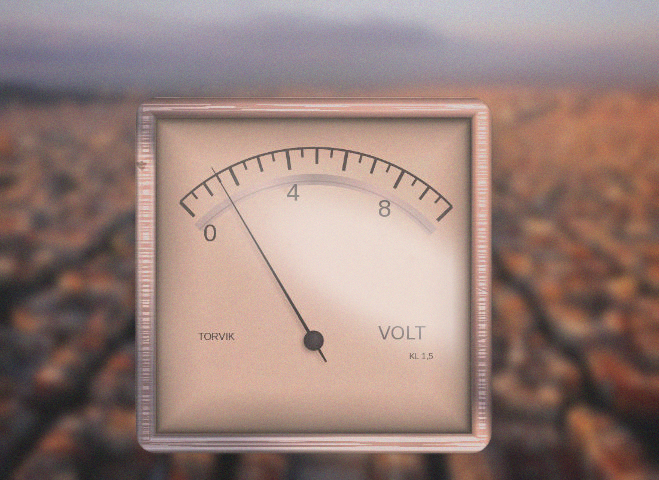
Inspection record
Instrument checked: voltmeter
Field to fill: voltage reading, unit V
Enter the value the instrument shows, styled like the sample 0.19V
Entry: 1.5V
